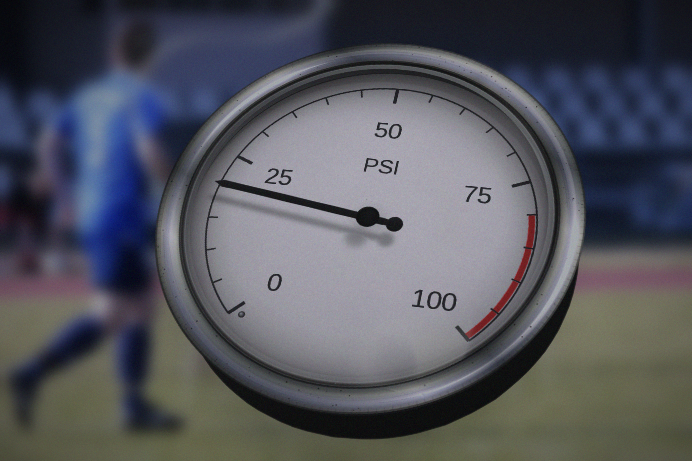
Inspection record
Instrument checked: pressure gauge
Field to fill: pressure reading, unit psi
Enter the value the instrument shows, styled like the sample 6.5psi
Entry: 20psi
